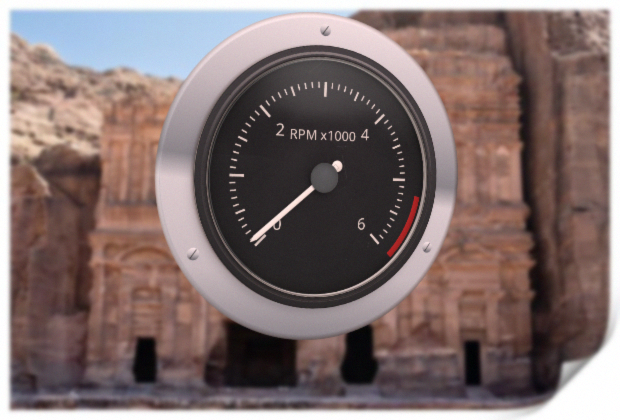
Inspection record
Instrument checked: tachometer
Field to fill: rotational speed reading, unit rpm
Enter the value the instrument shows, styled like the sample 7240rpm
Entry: 100rpm
